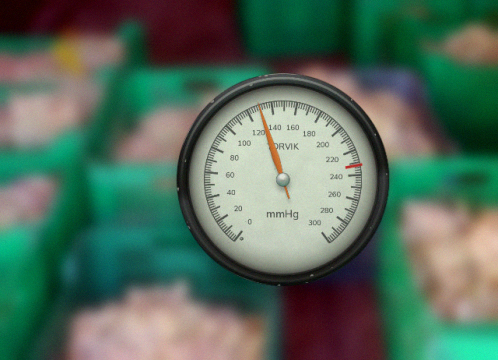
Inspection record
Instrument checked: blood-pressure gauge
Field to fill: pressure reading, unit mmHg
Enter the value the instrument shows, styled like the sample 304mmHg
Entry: 130mmHg
